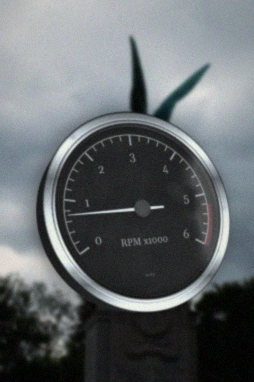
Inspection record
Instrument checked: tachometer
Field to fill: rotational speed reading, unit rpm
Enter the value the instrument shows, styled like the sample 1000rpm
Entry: 700rpm
